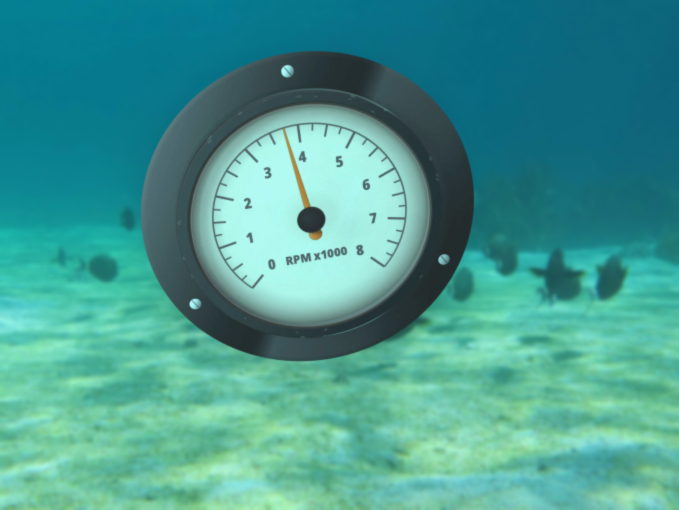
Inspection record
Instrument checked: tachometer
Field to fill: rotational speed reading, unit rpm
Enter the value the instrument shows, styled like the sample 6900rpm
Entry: 3750rpm
